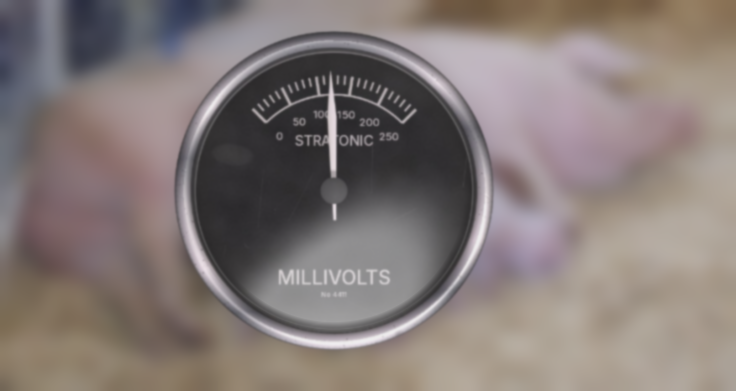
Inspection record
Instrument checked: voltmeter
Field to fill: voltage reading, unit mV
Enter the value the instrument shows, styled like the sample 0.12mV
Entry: 120mV
